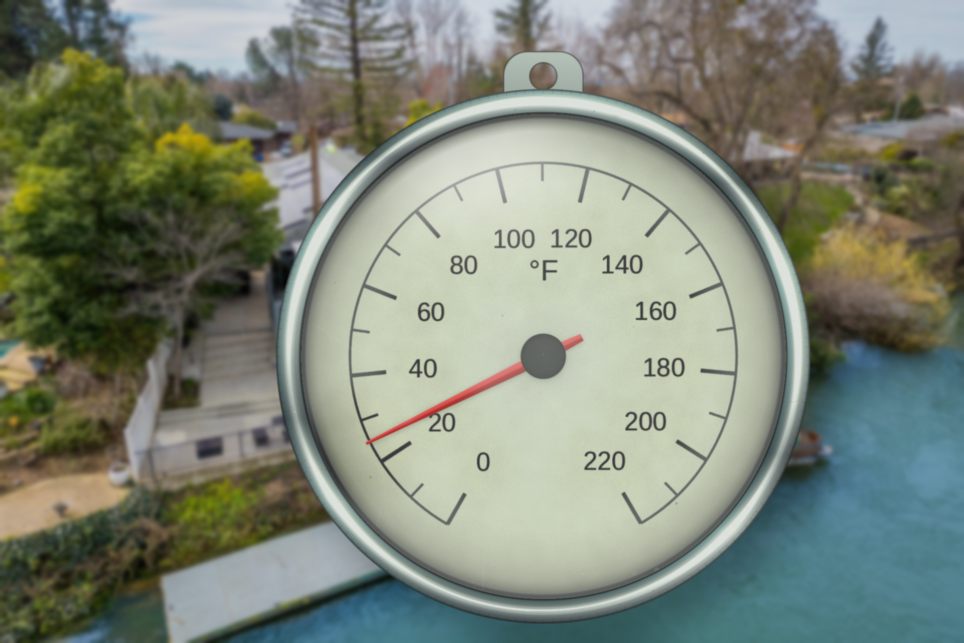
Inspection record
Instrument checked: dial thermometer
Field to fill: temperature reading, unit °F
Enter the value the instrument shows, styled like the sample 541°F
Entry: 25°F
